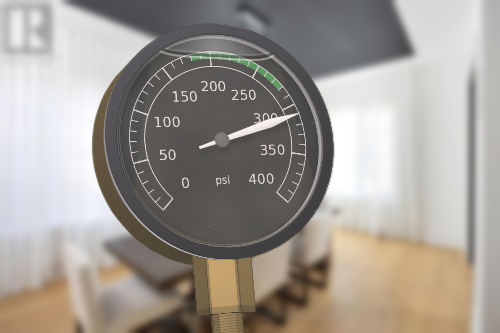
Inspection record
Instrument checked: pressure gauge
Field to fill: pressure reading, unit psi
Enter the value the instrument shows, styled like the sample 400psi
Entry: 310psi
